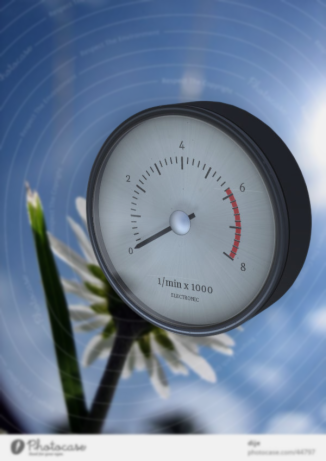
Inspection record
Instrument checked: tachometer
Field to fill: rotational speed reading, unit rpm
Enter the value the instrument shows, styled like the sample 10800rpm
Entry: 0rpm
